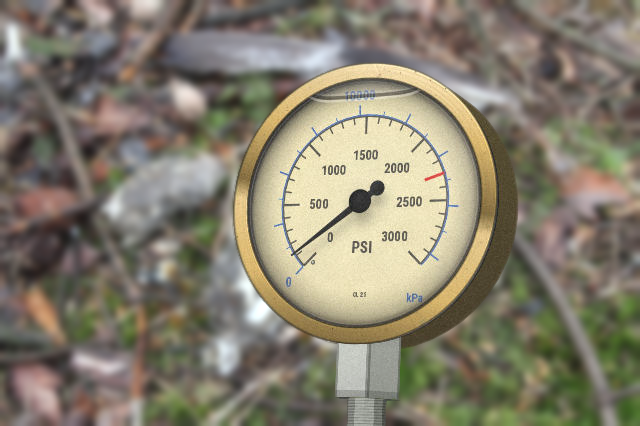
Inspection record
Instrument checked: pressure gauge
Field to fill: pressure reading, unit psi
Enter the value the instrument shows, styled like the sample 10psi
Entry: 100psi
